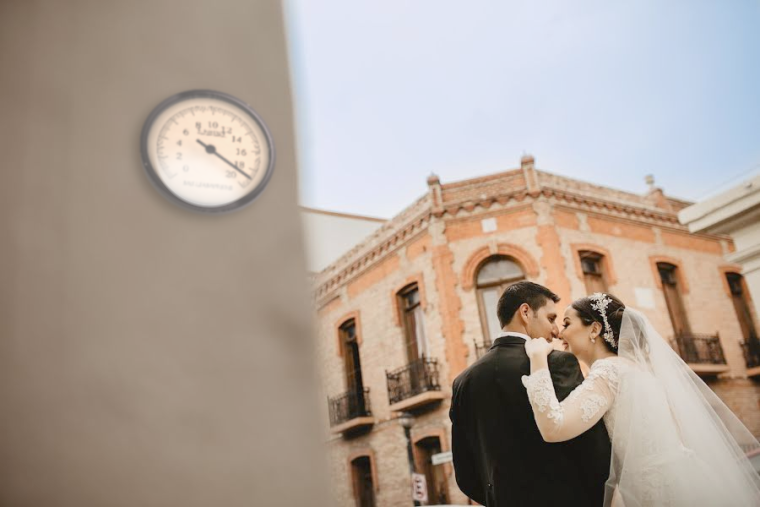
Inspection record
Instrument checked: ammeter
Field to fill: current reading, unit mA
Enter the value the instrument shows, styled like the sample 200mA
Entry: 19mA
